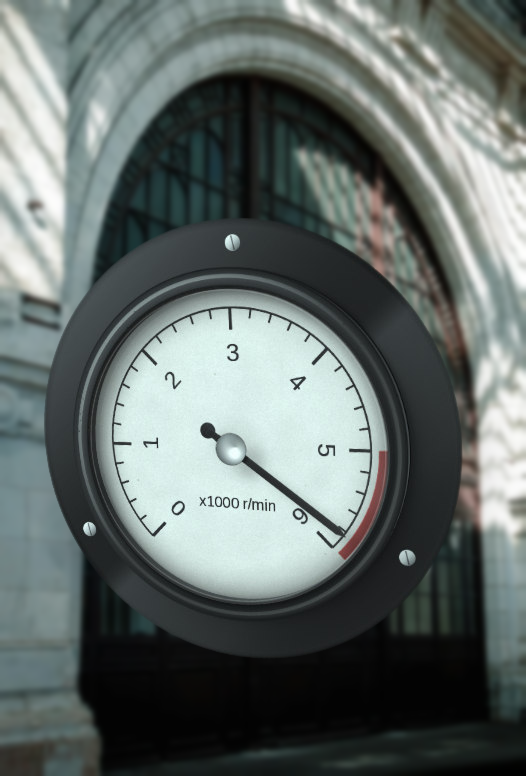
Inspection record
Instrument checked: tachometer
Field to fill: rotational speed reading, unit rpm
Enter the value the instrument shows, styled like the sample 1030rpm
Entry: 5800rpm
